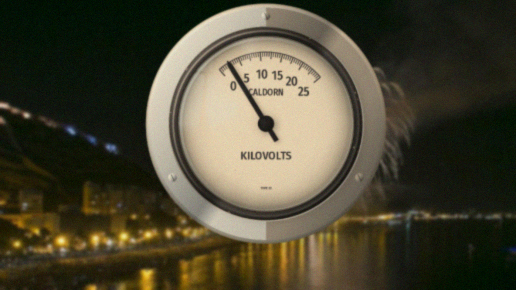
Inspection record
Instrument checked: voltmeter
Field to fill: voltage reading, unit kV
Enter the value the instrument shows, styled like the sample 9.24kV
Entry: 2.5kV
